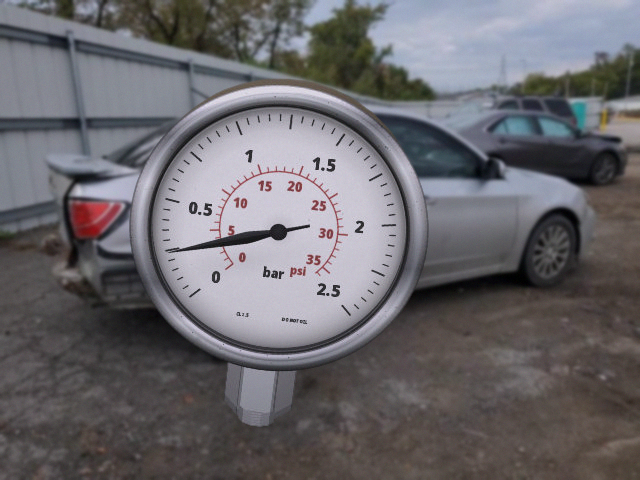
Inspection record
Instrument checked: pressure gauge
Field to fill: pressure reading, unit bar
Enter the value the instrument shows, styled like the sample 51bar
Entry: 0.25bar
